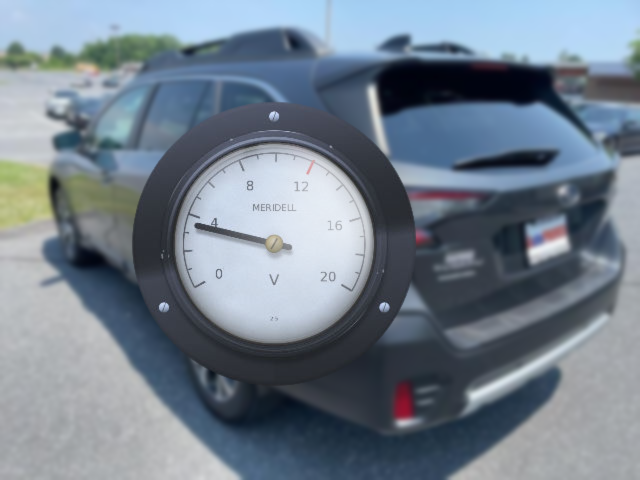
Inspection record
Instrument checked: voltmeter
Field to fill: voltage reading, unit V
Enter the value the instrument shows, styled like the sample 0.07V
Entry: 3.5V
